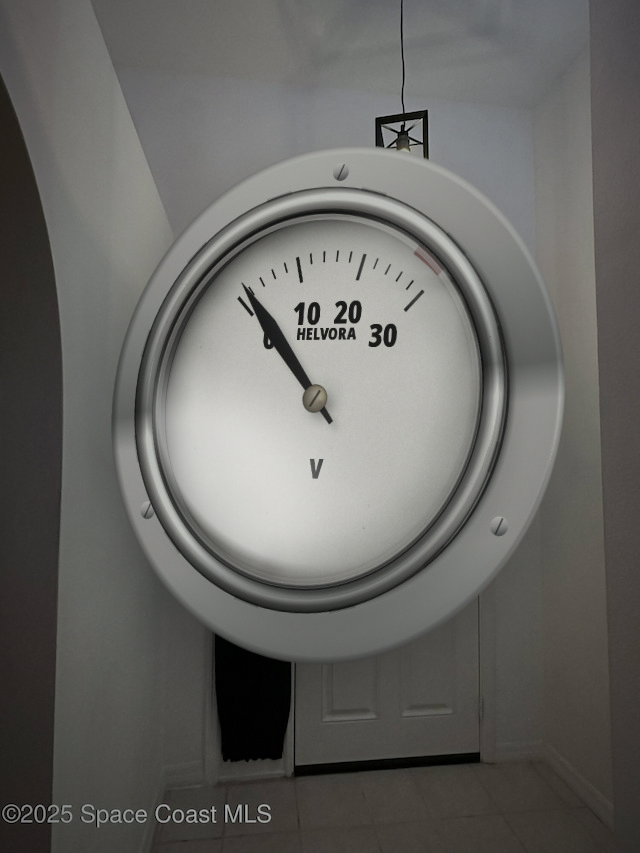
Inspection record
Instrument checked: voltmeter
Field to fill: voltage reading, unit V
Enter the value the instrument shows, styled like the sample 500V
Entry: 2V
